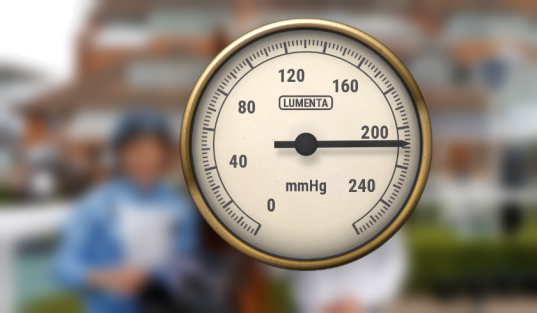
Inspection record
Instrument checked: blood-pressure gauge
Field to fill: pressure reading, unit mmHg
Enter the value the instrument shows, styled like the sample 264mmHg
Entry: 208mmHg
